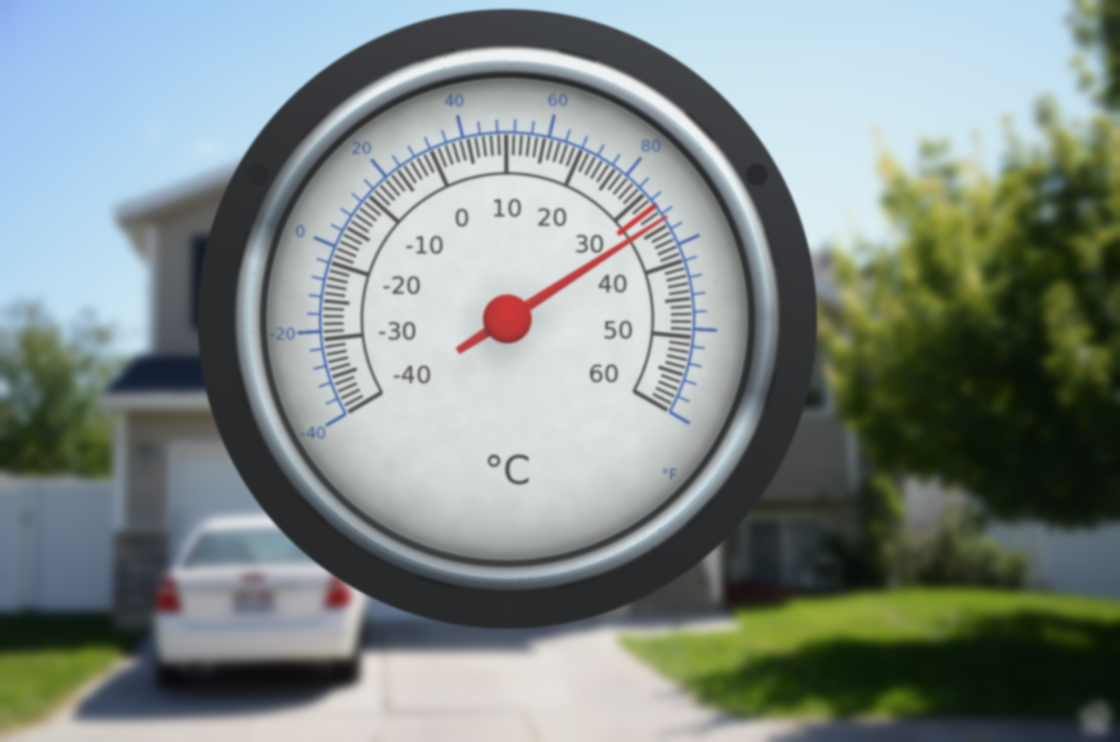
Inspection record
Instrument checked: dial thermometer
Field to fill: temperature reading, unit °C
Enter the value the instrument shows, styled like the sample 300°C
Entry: 34°C
